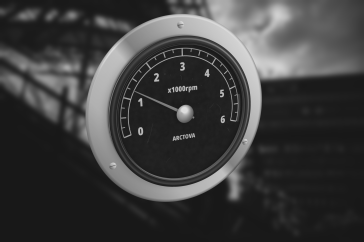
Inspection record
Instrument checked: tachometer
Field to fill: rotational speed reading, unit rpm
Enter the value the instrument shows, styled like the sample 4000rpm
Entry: 1250rpm
